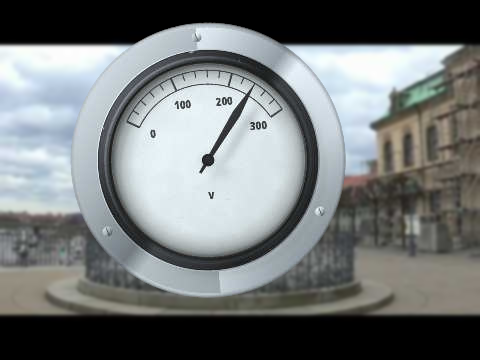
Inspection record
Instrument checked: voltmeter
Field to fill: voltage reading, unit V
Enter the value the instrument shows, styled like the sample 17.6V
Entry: 240V
